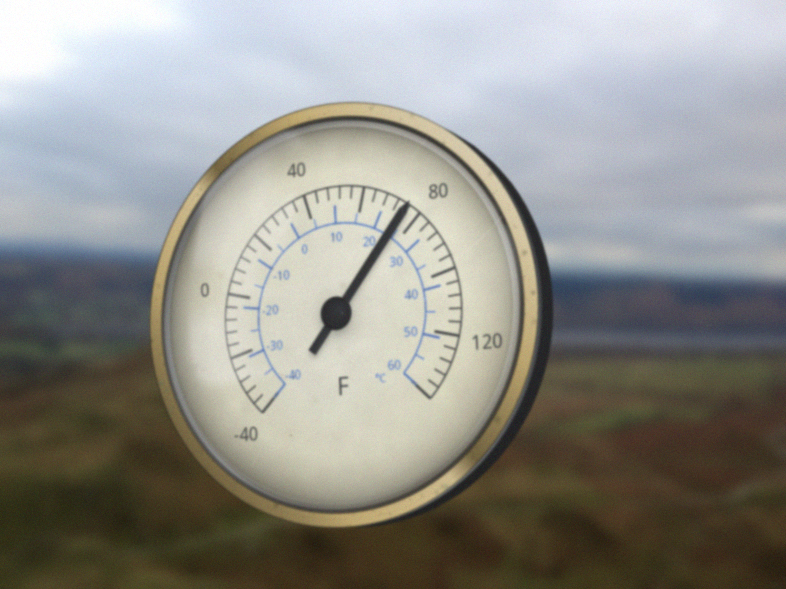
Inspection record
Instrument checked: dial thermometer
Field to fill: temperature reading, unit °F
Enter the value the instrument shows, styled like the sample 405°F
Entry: 76°F
